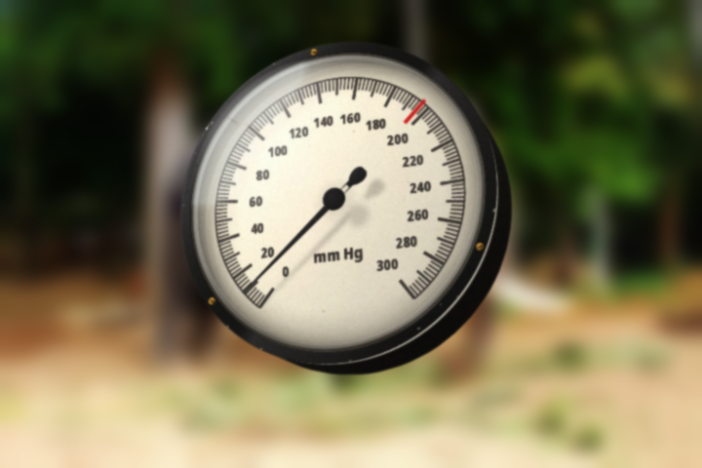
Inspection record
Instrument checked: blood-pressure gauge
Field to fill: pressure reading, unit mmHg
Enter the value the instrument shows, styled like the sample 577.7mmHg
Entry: 10mmHg
